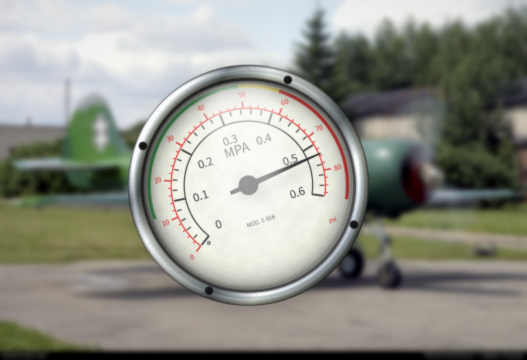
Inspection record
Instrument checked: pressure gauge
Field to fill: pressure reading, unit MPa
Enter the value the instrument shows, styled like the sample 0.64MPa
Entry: 0.52MPa
